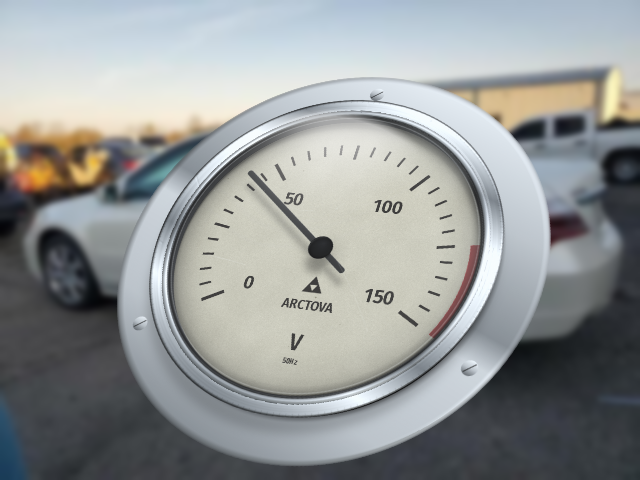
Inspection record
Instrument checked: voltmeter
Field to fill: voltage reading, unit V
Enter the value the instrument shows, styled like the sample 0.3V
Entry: 42.5V
